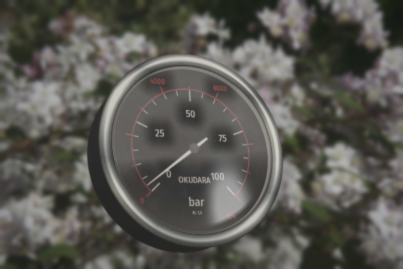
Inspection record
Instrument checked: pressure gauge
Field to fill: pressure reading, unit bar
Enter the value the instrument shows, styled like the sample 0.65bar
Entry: 2.5bar
